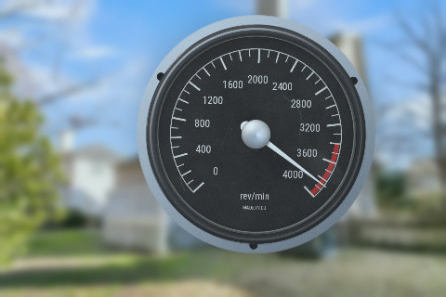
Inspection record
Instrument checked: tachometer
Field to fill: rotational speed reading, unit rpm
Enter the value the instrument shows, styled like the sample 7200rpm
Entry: 3850rpm
